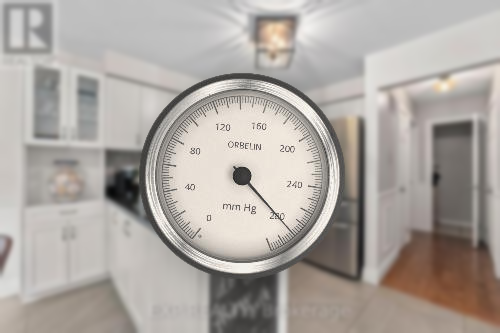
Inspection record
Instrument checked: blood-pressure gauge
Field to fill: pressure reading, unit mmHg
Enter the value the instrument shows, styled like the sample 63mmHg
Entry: 280mmHg
